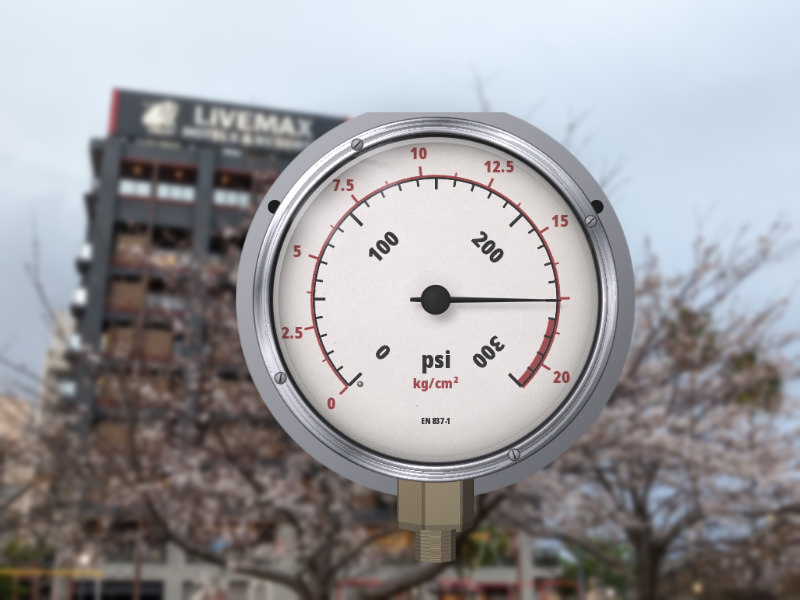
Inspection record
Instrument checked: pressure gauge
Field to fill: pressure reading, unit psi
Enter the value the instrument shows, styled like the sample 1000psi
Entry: 250psi
